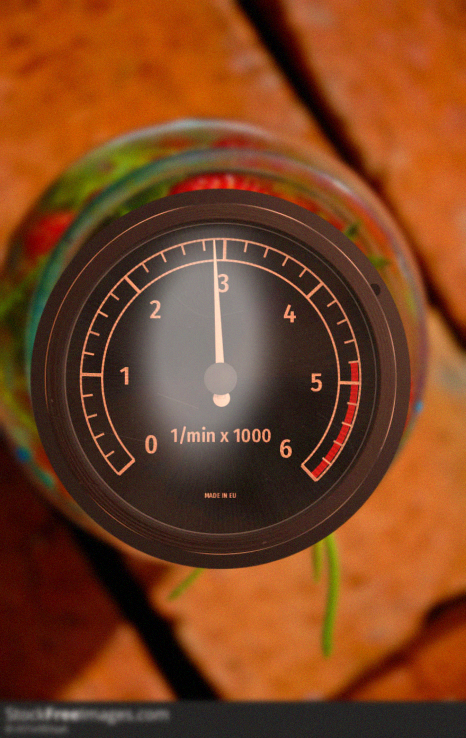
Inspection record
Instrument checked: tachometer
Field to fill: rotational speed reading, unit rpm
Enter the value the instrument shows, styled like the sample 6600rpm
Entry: 2900rpm
